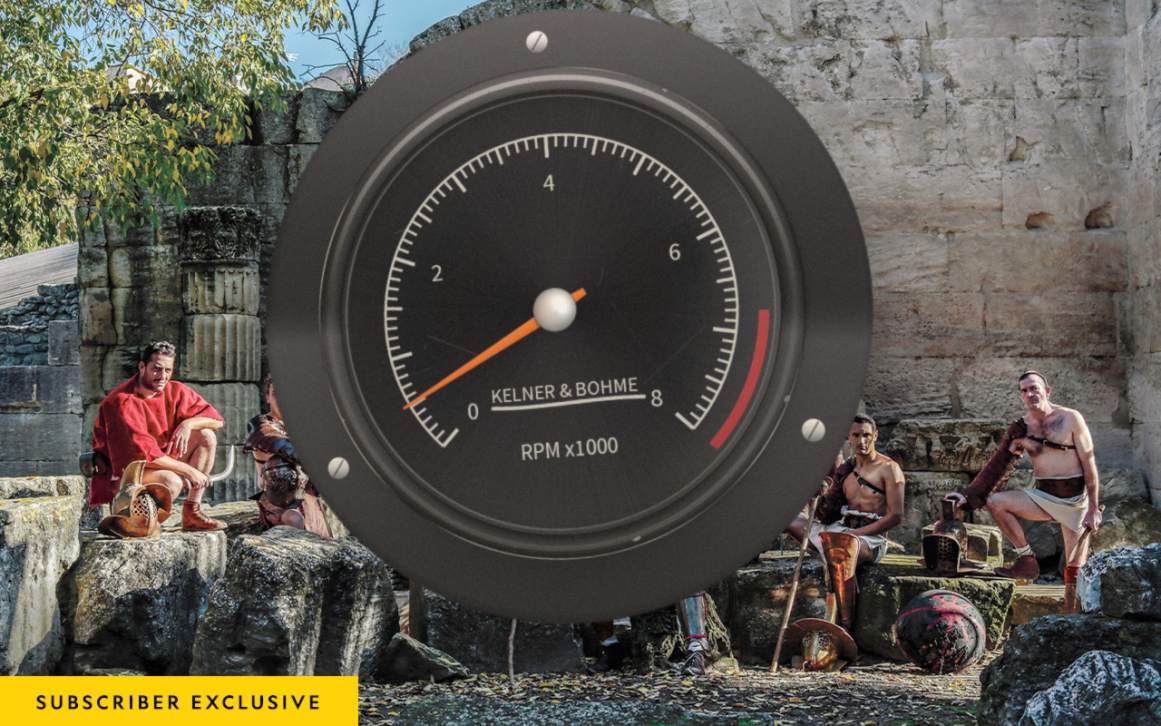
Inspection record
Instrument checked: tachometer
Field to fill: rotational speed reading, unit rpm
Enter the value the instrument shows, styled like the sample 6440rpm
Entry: 500rpm
